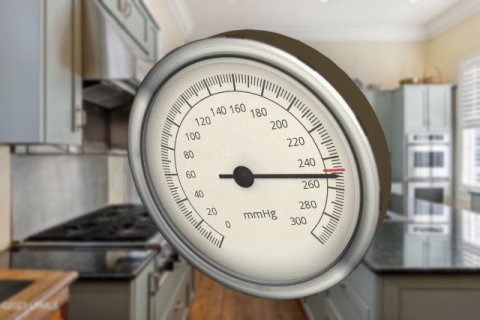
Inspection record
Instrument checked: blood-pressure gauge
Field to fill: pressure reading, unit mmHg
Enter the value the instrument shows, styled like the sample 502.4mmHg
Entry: 250mmHg
